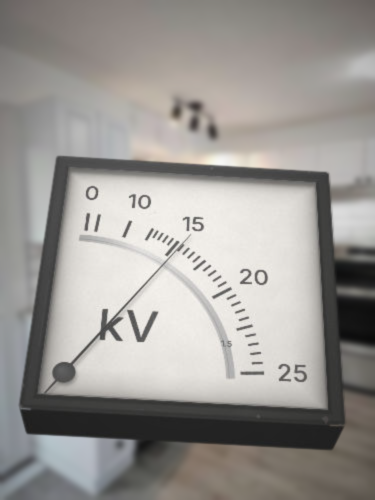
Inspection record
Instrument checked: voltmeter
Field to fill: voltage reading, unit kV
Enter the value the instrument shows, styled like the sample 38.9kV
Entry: 15.5kV
